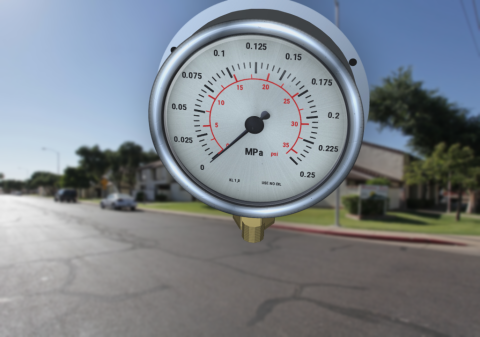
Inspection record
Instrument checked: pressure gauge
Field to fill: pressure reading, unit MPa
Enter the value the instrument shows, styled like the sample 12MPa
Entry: 0MPa
